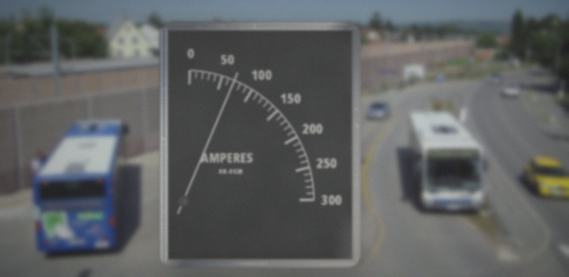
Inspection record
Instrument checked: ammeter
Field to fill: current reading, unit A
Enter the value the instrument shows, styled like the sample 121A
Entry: 70A
